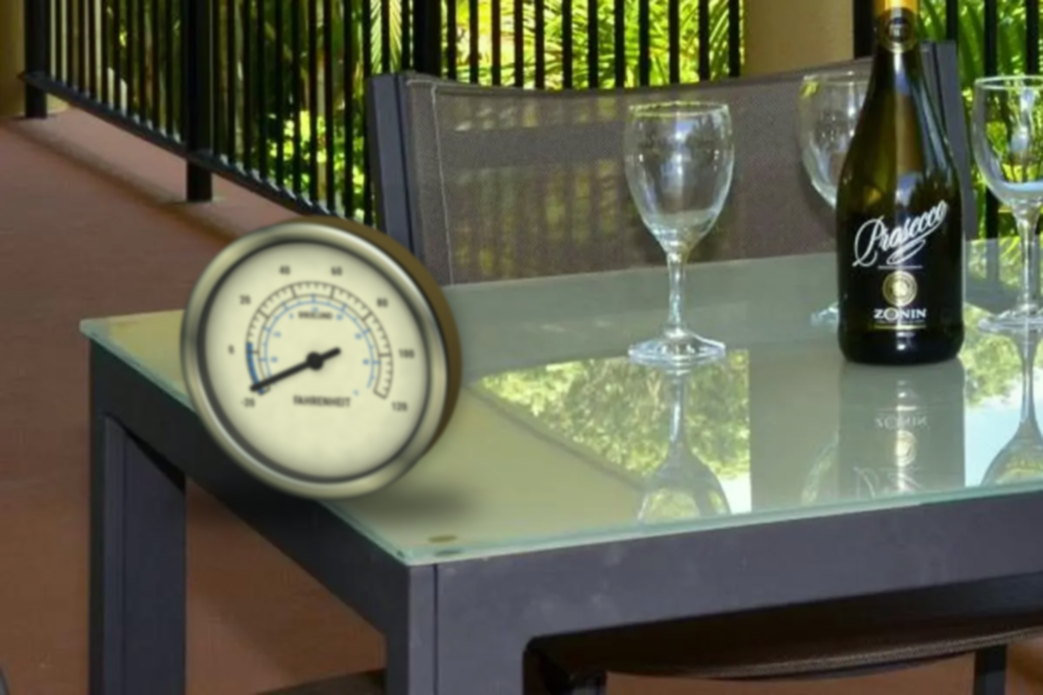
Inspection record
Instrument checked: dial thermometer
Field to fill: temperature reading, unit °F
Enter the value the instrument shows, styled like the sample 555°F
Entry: -16°F
